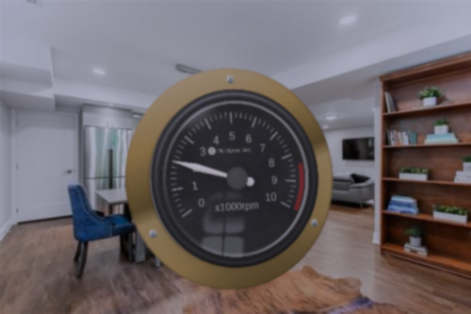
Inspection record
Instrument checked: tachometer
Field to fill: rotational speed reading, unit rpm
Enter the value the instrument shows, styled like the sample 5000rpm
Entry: 2000rpm
